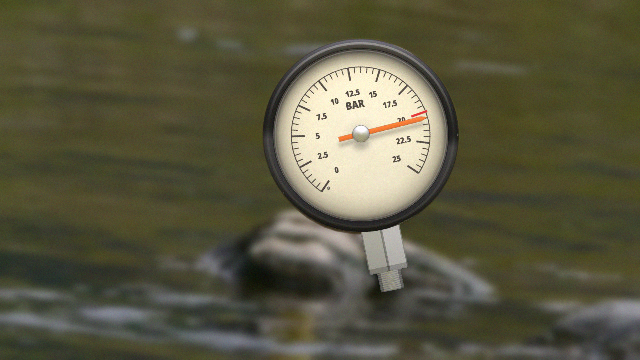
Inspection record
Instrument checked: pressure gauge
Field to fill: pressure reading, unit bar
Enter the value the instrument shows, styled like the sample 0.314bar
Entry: 20.5bar
